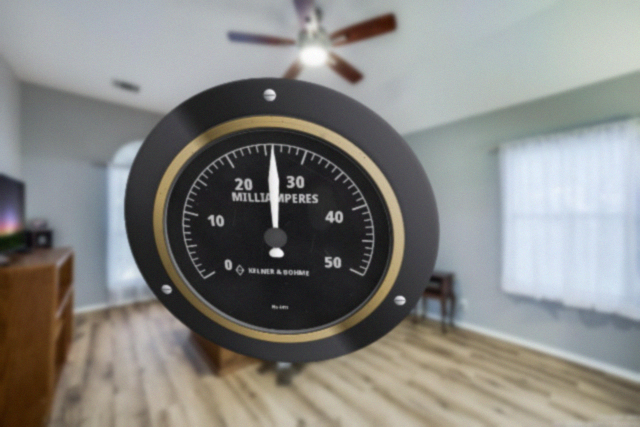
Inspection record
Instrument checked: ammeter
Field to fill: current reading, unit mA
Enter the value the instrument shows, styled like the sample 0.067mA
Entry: 26mA
